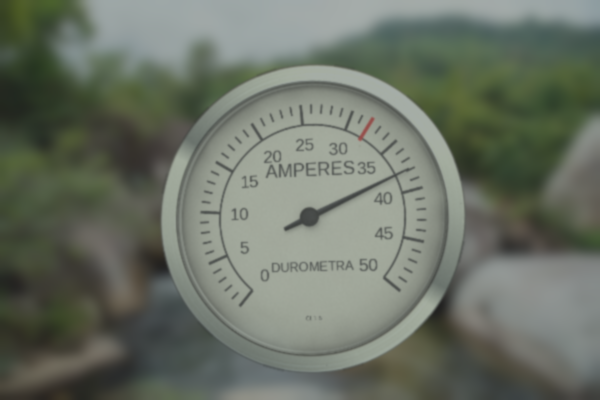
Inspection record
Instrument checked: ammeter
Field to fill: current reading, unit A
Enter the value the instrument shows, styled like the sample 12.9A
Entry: 38A
